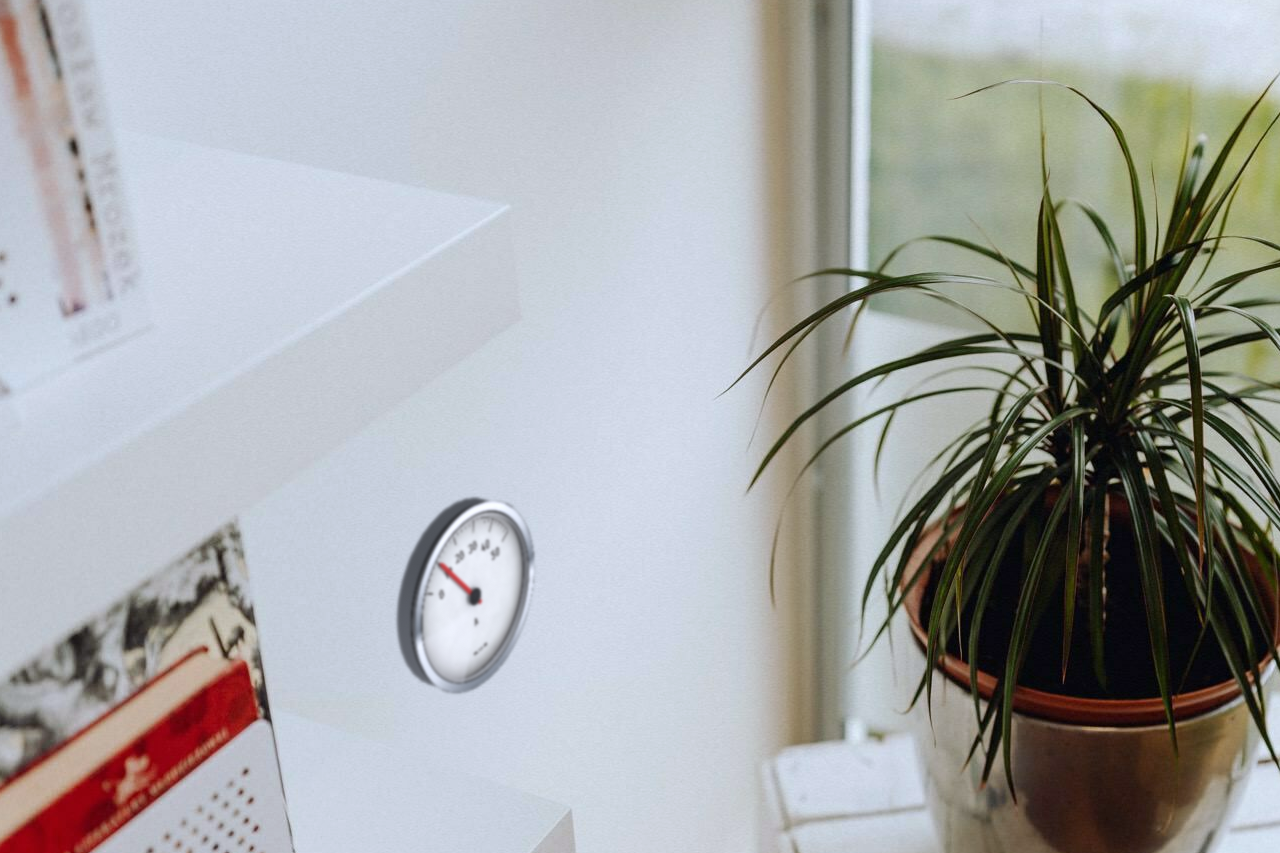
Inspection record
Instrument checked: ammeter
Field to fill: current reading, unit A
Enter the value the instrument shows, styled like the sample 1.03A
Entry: 10A
